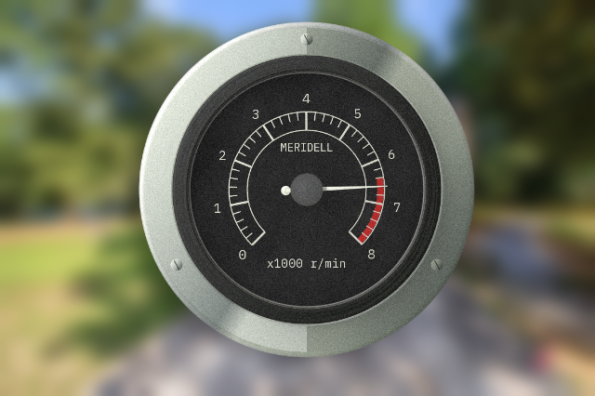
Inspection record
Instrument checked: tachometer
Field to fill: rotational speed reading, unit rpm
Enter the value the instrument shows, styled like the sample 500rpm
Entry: 6600rpm
